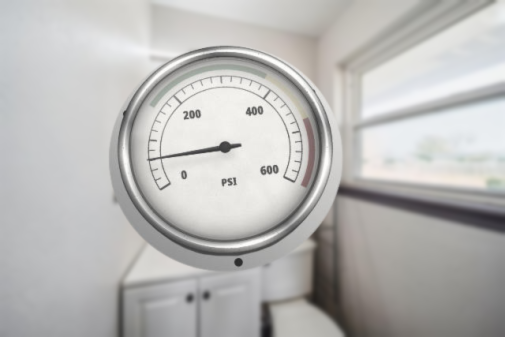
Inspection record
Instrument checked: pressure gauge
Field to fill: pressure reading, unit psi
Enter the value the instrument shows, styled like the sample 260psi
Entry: 60psi
